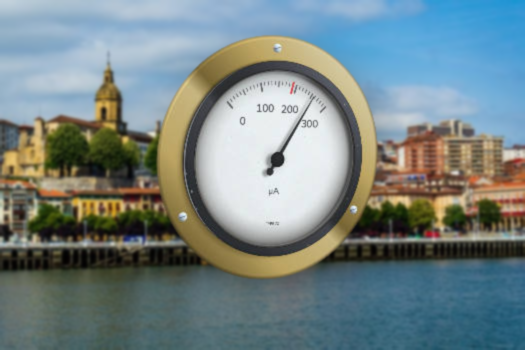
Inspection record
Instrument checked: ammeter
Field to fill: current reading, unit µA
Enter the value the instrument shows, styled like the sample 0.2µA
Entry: 250µA
